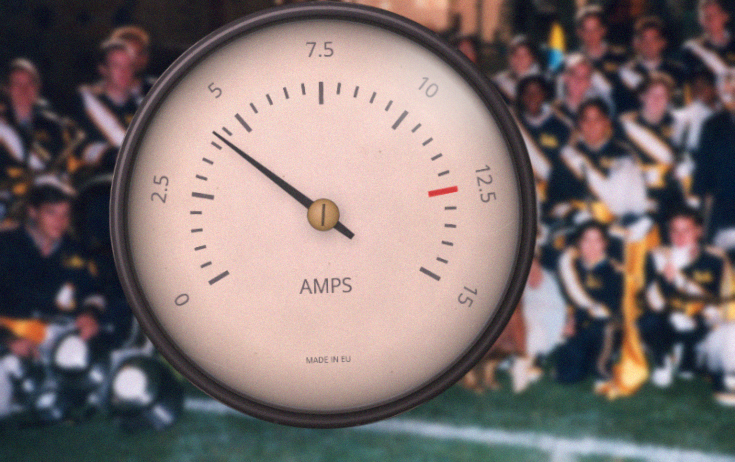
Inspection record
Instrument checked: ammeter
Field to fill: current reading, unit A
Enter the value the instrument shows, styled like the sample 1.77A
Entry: 4.25A
